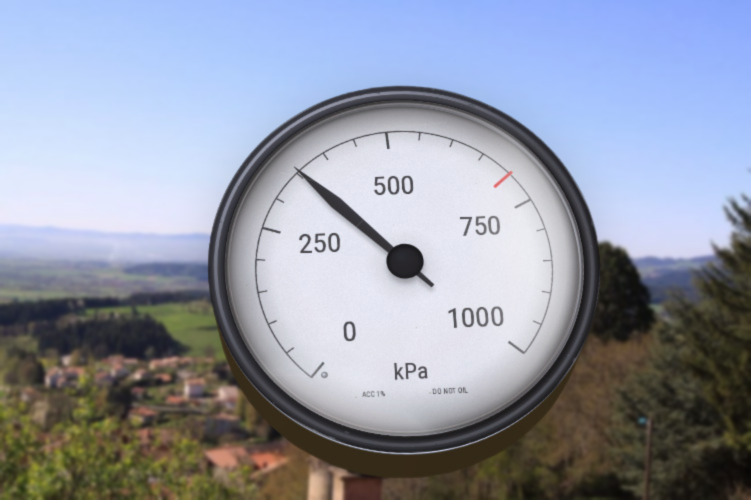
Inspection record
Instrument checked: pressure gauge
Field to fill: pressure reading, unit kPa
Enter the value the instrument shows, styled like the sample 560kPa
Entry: 350kPa
